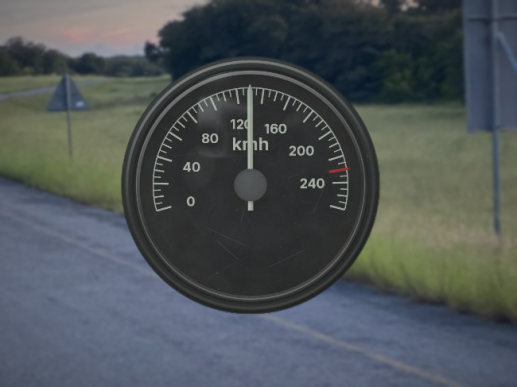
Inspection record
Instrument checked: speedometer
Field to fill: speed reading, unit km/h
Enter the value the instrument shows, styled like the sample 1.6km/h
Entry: 130km/h
